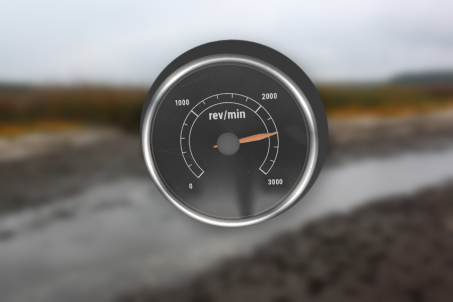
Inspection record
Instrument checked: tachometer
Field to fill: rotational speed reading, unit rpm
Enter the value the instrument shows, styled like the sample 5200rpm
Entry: 2400rpm
